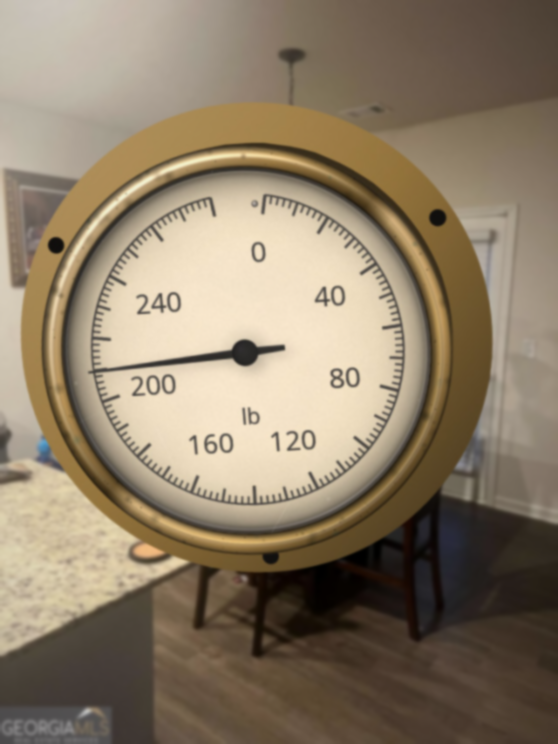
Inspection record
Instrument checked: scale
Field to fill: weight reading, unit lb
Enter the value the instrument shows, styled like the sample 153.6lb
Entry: 210lb
